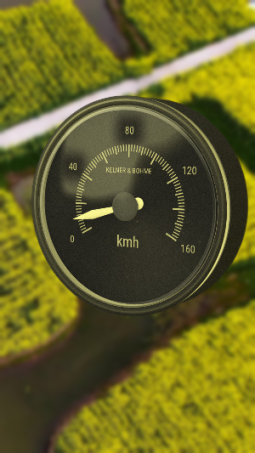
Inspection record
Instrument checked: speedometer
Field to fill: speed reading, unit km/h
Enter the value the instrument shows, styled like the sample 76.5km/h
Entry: 10km/h
